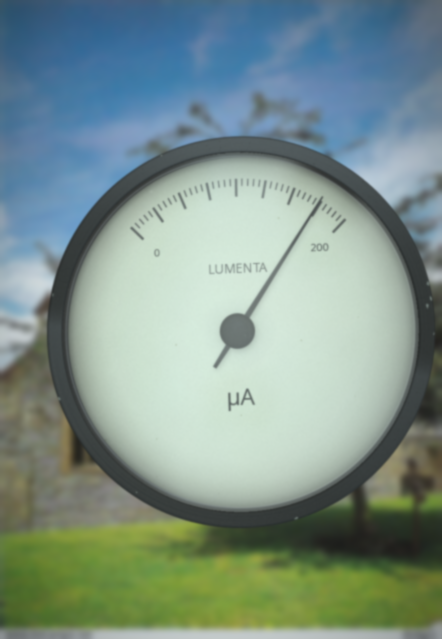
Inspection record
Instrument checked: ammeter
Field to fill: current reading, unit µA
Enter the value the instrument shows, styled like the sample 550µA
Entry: 175µA
